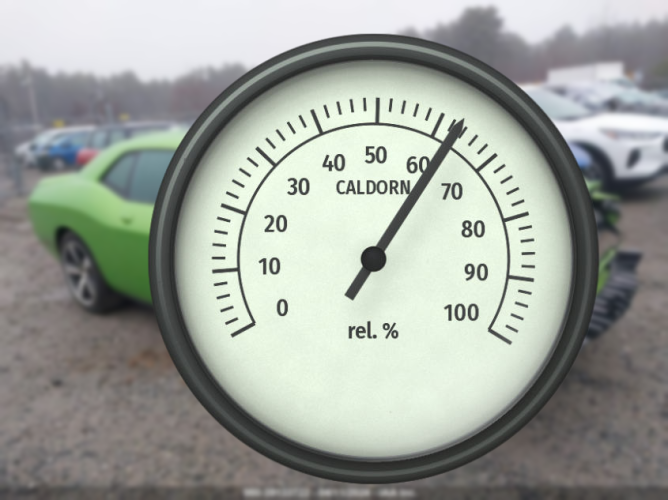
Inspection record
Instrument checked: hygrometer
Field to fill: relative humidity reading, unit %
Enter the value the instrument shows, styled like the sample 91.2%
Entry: 63%
